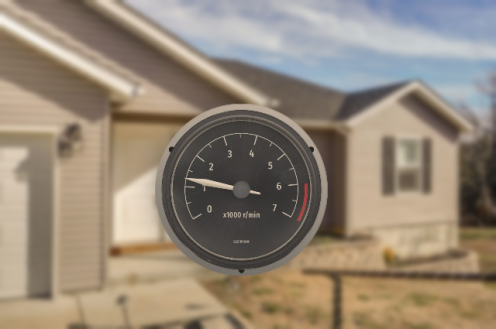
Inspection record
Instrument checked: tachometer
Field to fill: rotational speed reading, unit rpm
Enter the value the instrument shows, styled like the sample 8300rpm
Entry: 1250rpm
